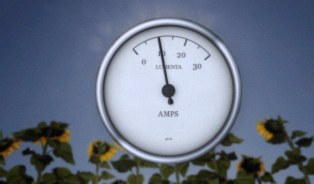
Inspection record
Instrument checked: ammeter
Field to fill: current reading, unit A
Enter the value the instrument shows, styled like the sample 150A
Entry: 10A
